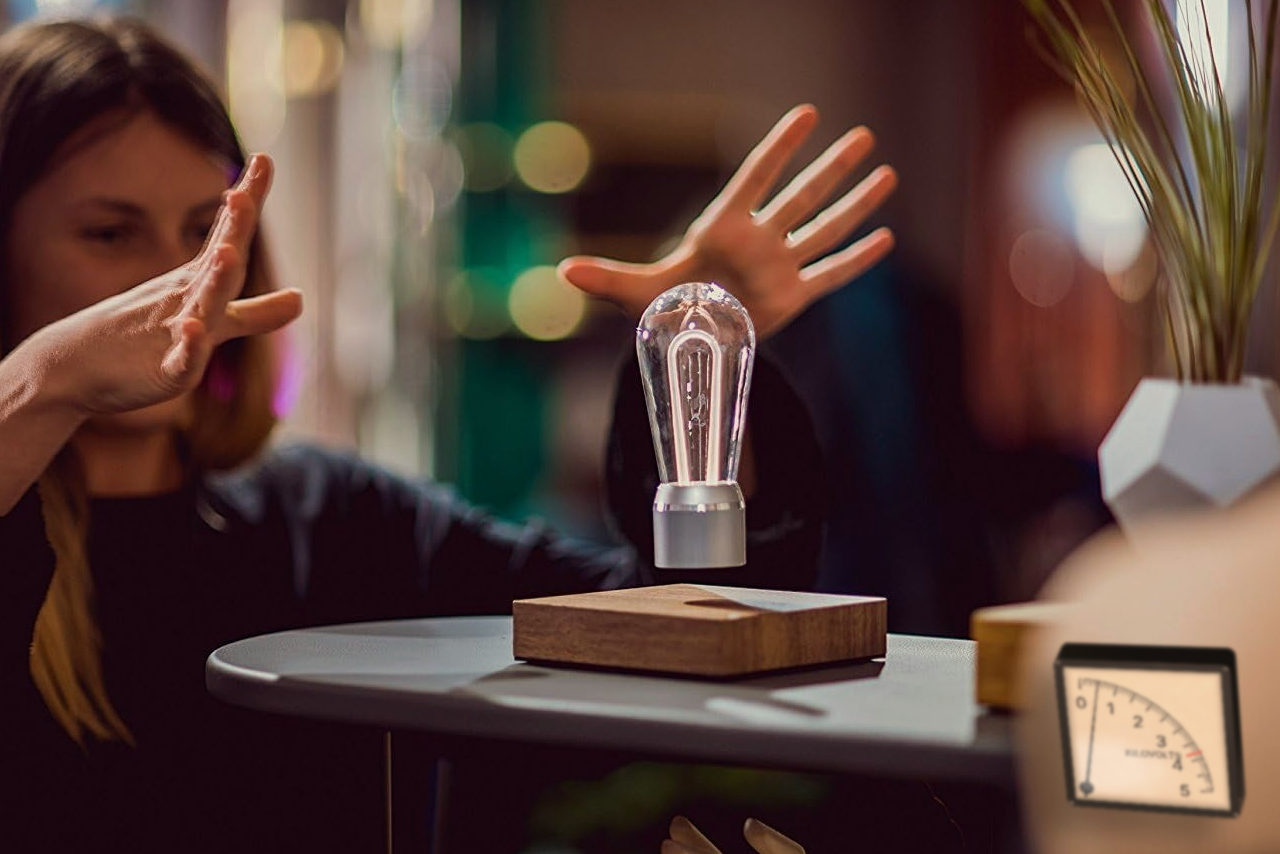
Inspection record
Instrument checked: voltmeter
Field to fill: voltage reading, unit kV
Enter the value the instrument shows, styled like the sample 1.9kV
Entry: 0.5kV
